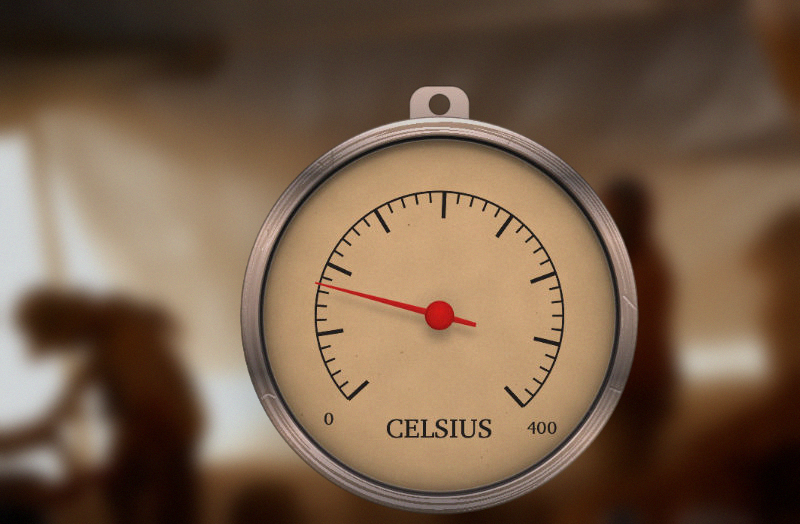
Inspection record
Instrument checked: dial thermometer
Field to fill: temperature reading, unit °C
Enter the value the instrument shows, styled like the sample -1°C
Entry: 85°C
